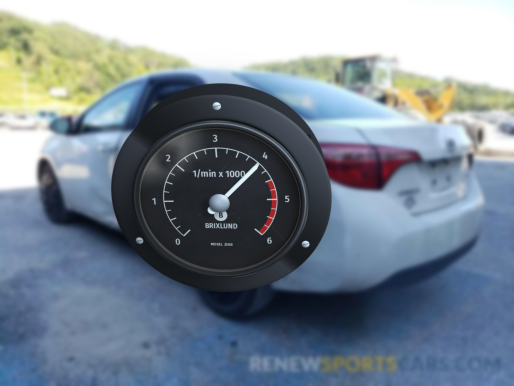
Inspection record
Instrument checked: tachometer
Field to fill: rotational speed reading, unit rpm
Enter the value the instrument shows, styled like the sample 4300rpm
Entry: 4000rpm
